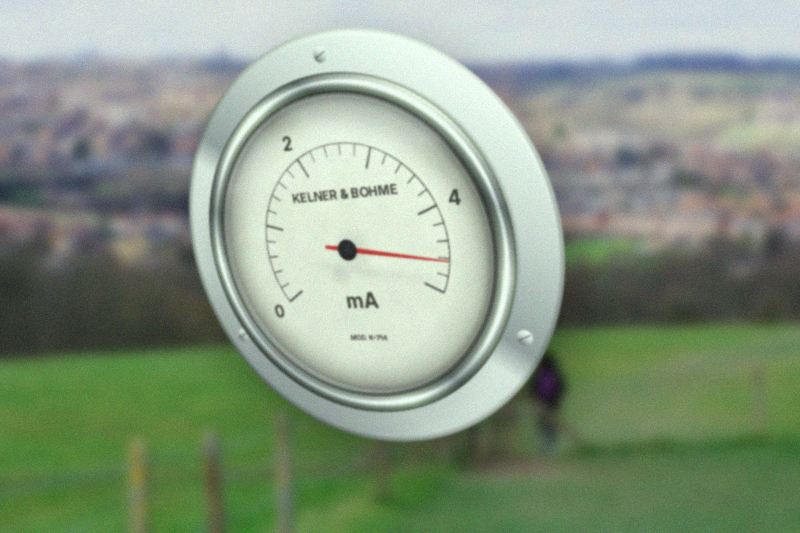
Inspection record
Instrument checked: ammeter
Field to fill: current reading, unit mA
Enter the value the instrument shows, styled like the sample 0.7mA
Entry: 4.6mA
